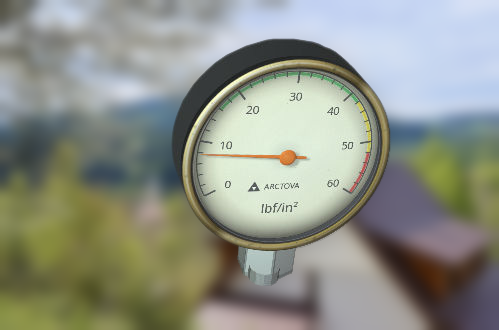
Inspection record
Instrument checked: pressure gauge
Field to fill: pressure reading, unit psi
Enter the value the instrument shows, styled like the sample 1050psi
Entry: 8psi
